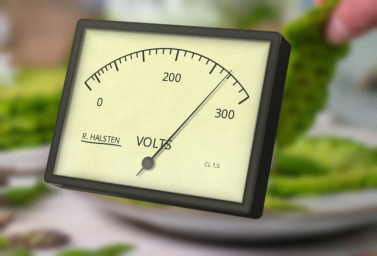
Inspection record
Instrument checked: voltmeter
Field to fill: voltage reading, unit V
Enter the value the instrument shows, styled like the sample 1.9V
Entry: 270V
